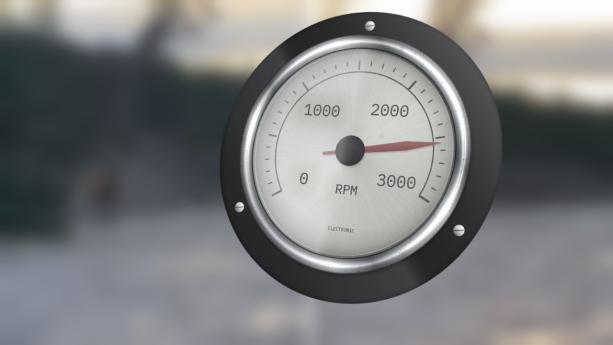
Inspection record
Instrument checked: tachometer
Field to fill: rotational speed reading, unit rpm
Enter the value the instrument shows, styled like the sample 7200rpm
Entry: 2550rpm
